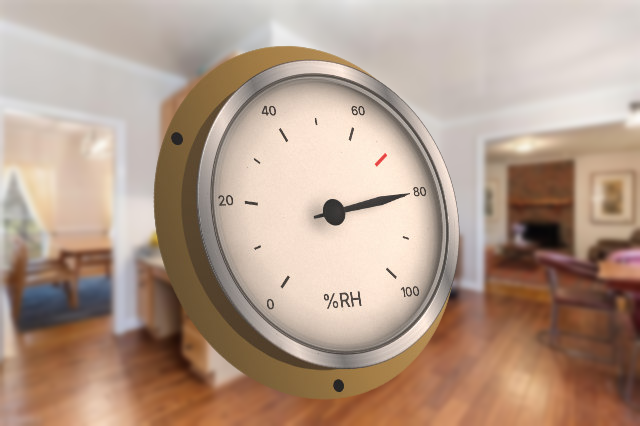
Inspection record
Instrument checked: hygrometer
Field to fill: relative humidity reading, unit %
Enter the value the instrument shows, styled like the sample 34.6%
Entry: 80%
